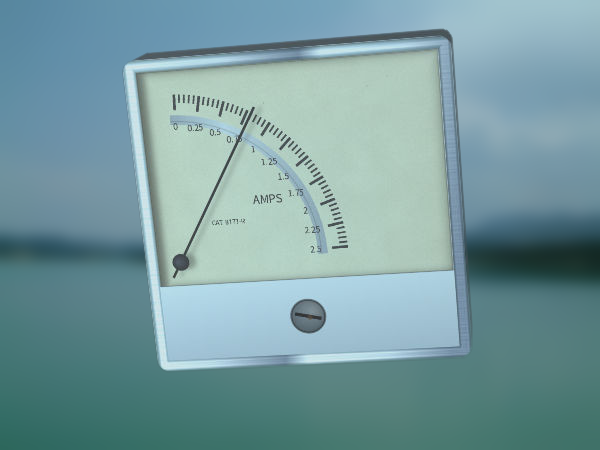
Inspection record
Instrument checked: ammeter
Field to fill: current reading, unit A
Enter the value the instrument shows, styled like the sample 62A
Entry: 0.8A
